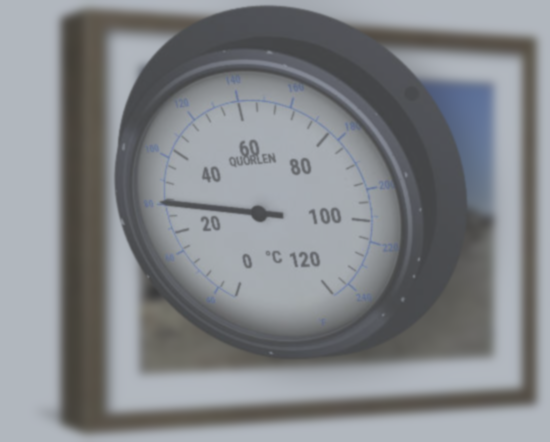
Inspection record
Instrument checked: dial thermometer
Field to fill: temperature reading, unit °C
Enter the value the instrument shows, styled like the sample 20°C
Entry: 28°C
